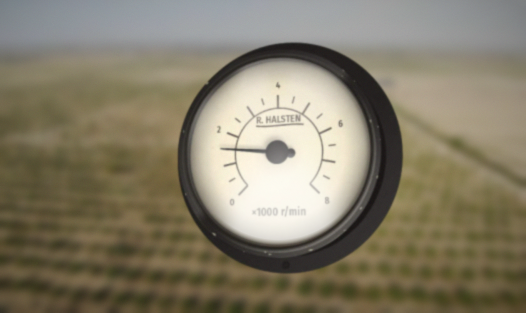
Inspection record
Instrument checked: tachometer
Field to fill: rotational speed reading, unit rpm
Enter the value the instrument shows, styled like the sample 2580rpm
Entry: 1500rpm
